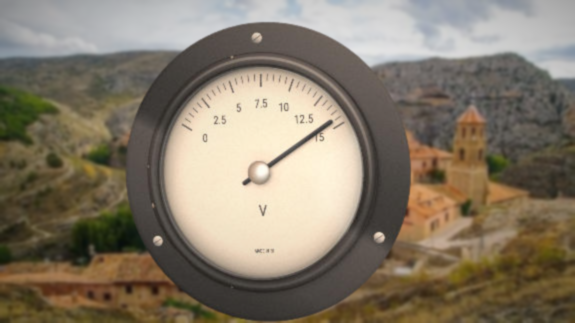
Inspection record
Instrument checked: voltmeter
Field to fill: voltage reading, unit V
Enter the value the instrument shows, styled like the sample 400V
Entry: 14.5V
